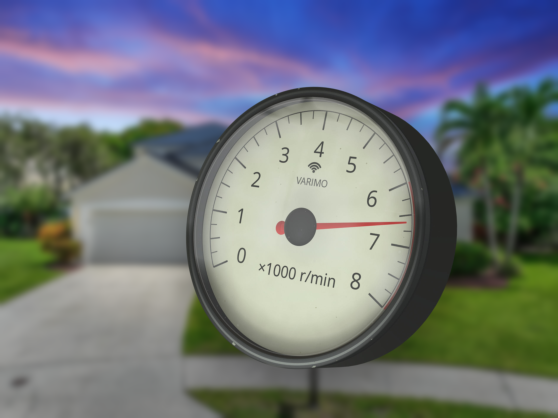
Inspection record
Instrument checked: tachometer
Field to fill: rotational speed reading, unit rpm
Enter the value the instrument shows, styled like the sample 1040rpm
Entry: 6625rpm
